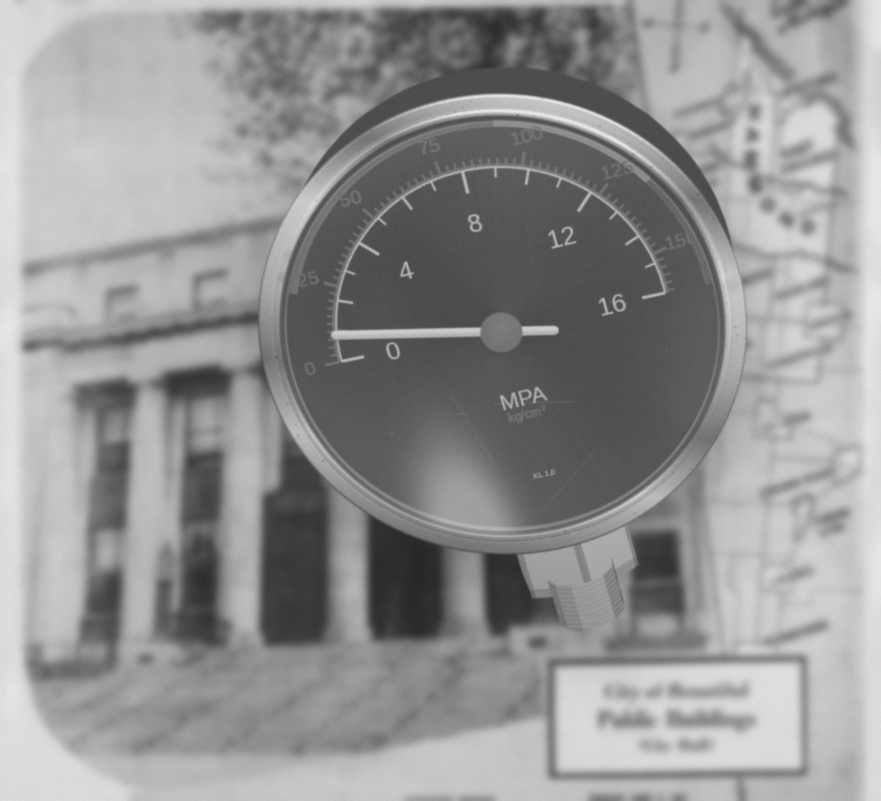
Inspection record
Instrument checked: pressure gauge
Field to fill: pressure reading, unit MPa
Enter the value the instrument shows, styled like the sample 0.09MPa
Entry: 1MPa
